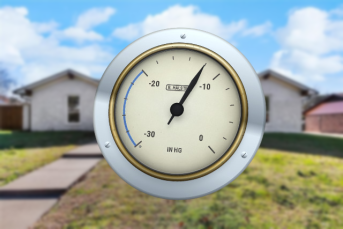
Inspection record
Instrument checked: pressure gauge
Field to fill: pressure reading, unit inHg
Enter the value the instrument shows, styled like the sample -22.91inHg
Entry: -12inHg
